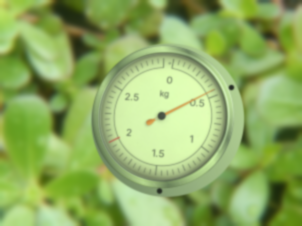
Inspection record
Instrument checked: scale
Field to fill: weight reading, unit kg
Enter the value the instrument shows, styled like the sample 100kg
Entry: 0.45kg
